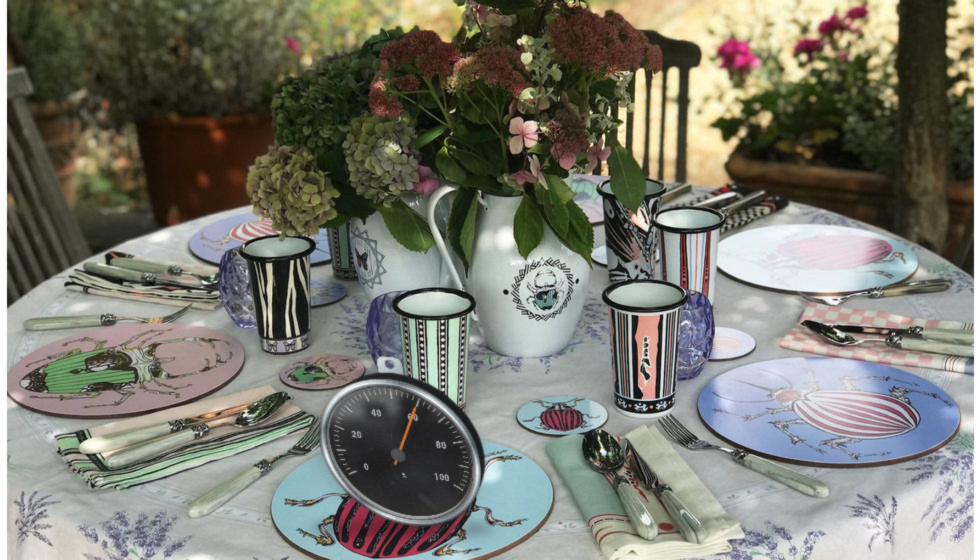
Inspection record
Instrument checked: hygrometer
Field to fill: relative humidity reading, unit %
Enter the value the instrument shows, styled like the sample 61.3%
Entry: 60%
